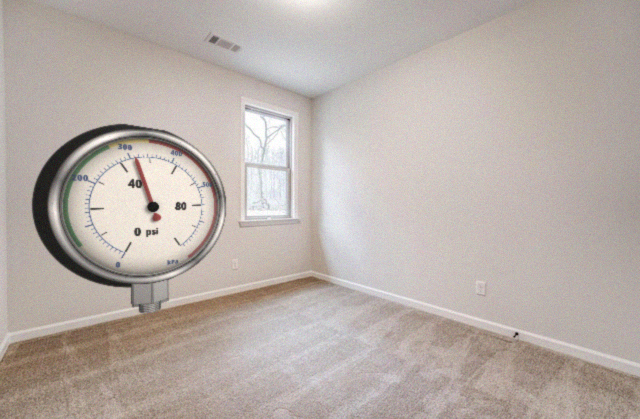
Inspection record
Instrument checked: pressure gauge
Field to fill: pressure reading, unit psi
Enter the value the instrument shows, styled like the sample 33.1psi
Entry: 45psi
